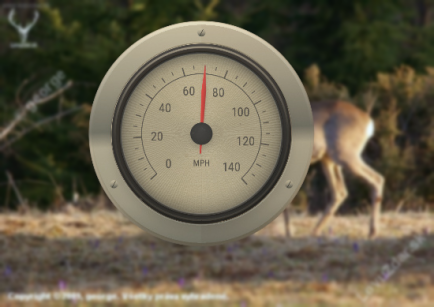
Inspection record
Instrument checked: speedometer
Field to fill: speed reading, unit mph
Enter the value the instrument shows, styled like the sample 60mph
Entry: 70mph
